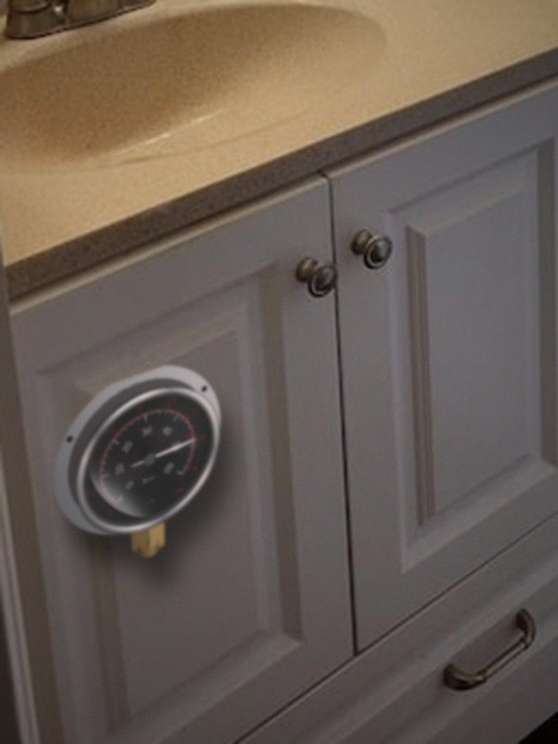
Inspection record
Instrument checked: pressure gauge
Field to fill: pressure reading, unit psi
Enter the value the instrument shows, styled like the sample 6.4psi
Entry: 50psi
